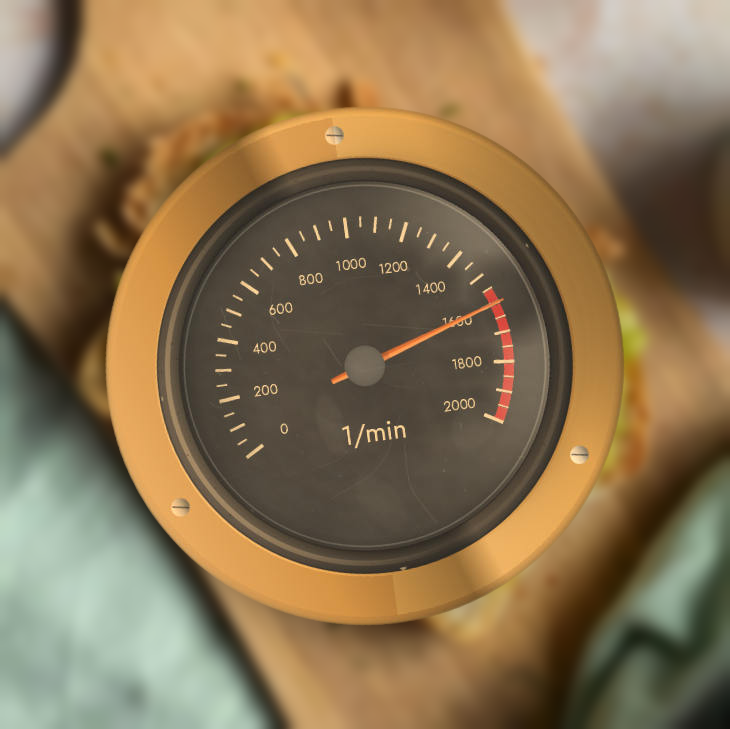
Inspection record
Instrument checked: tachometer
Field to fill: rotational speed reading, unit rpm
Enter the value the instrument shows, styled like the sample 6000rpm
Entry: 1600rpm
